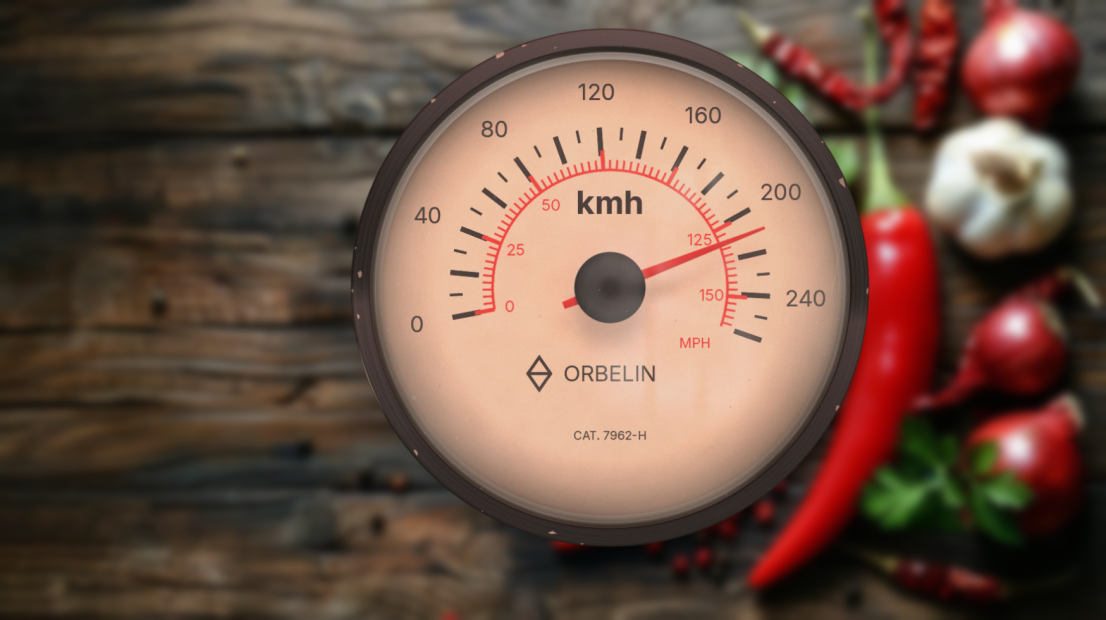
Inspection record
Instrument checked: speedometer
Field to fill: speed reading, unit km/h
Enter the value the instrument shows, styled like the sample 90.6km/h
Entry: 210km/h
